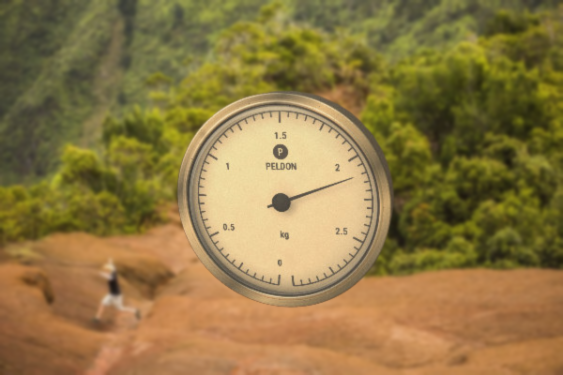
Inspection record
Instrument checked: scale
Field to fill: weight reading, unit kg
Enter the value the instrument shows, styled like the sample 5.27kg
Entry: 2.1kg
